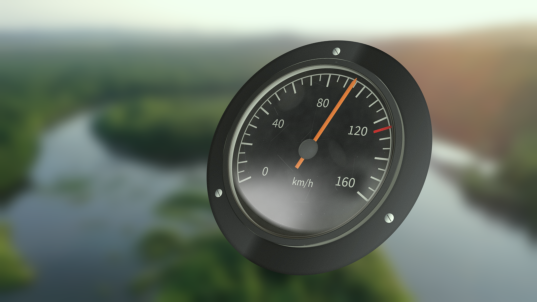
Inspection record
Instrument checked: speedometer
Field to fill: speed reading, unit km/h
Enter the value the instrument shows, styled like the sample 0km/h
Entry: 95km/h
